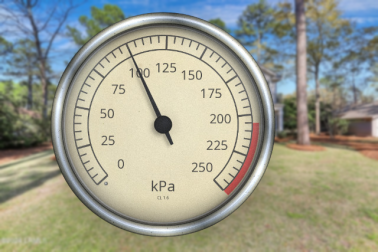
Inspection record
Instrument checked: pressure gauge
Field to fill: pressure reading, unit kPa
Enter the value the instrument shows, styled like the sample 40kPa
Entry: 100kPa
